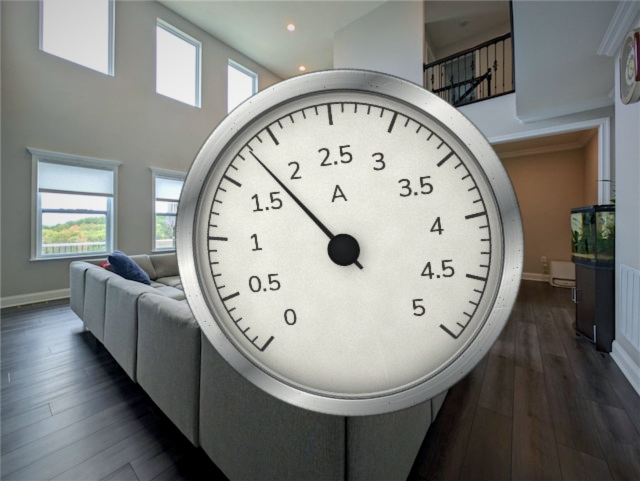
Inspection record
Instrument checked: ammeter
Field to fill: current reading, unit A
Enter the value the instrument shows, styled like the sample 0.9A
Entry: 1.8A
